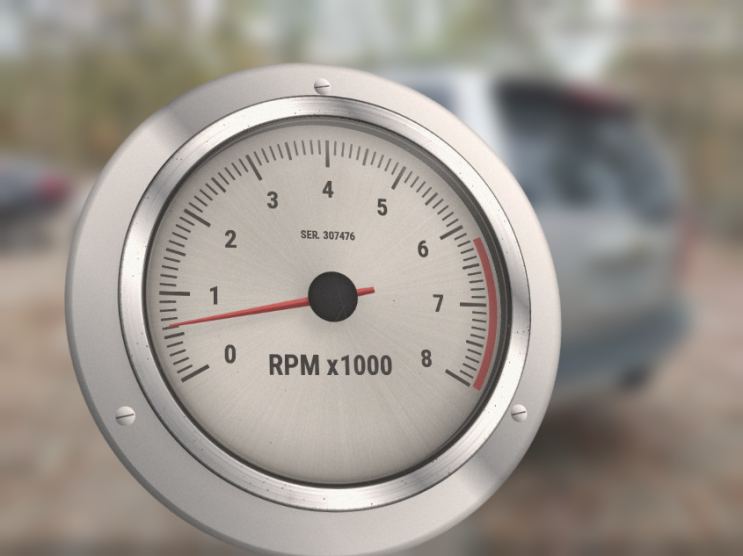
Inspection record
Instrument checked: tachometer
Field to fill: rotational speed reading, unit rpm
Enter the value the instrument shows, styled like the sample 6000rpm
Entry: 600rpm
